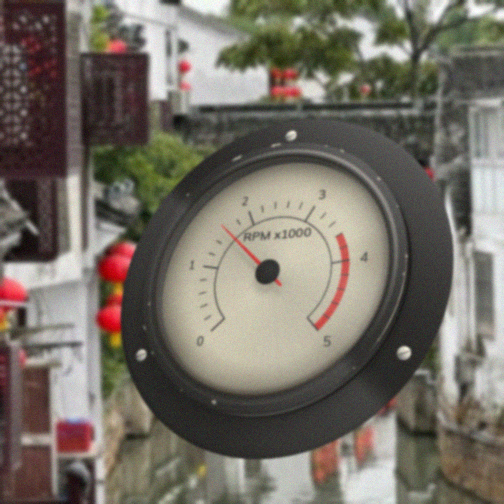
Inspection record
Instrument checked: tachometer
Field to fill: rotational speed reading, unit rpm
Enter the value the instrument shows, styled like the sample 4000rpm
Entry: 1600rpm
